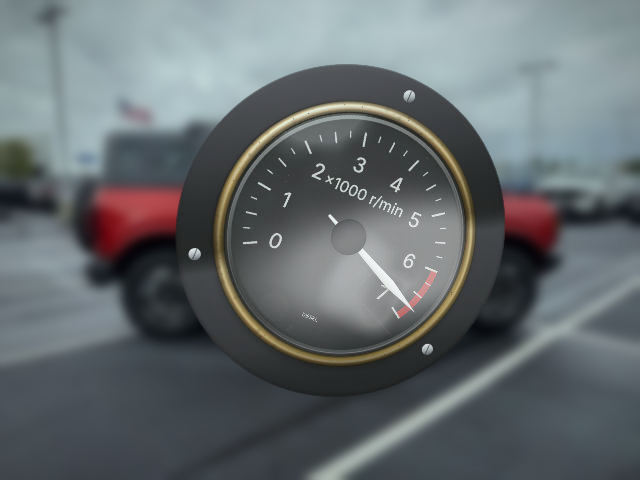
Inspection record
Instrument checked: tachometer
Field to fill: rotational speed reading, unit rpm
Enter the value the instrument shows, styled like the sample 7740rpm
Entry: 6750rpm
